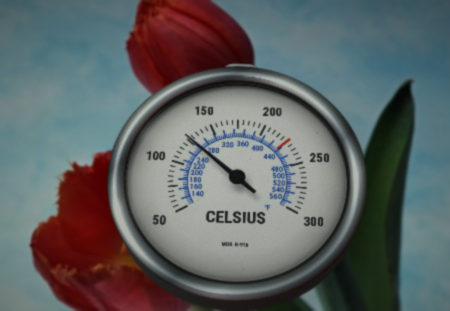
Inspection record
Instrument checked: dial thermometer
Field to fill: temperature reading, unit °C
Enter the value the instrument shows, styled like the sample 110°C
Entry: 125°C
